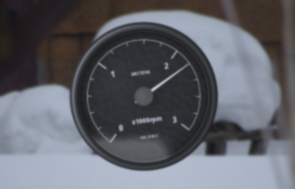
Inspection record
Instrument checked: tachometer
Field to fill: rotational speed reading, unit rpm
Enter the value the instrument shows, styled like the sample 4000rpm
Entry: 2200rpm
